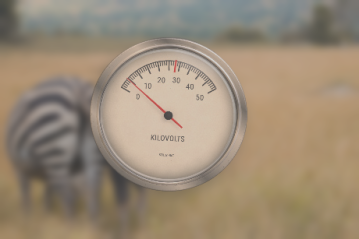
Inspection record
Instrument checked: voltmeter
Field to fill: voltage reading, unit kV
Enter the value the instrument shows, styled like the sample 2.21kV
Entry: 5kV
